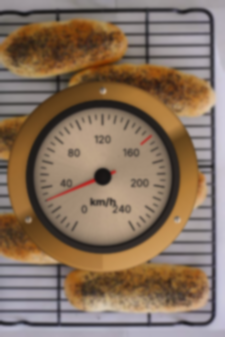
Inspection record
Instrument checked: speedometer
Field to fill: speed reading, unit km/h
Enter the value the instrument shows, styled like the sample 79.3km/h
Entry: 30km/h
